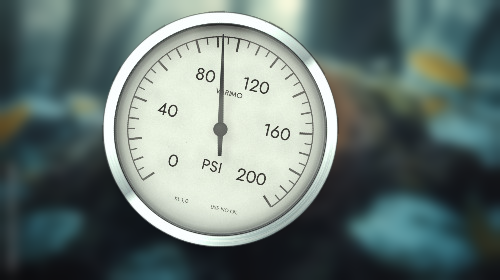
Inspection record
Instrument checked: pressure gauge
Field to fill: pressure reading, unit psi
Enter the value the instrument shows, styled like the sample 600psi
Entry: 92.5psi
